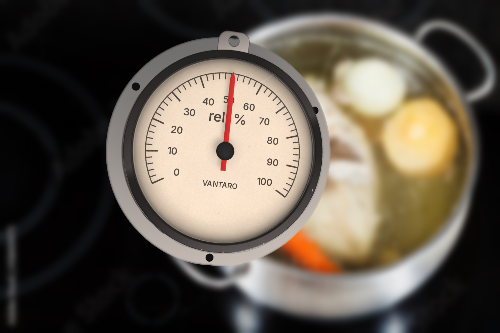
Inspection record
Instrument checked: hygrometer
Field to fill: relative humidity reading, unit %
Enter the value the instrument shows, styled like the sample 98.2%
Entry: 50%
